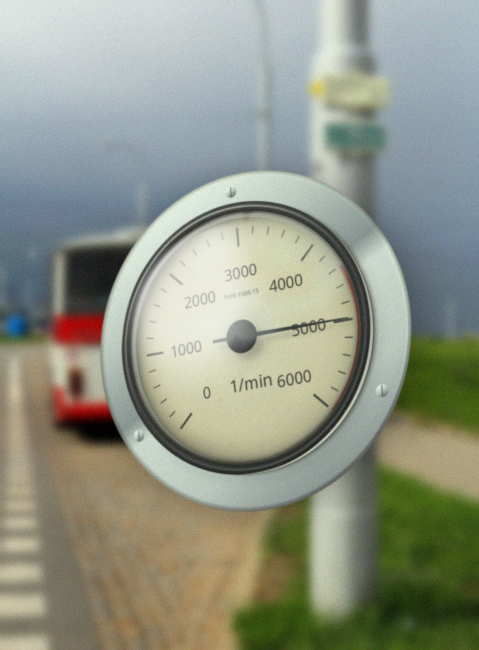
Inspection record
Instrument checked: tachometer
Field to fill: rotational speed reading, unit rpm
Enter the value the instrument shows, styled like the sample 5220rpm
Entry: 5000rpm
